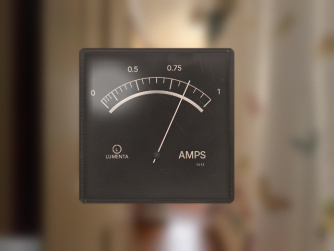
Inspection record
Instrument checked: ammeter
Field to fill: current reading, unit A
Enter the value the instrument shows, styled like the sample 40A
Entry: 0.85A
